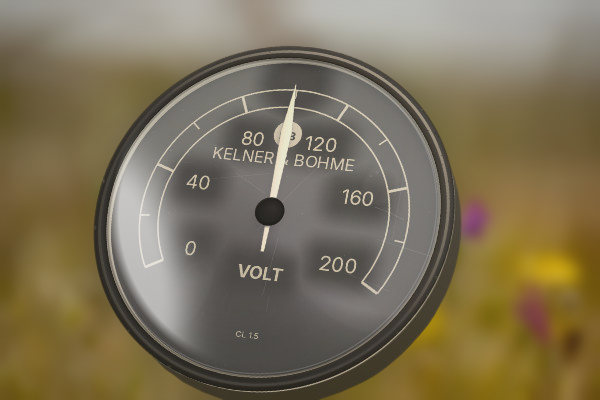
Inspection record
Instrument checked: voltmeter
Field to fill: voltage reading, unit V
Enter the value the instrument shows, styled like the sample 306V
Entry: 100V
